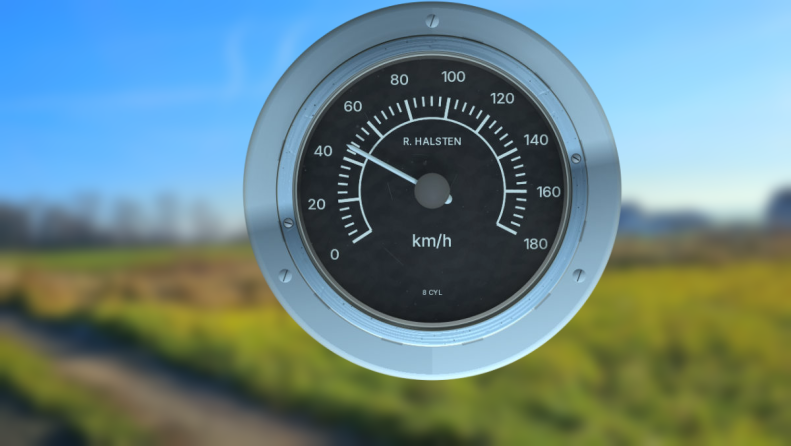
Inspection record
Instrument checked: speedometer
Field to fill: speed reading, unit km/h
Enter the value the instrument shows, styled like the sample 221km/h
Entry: 46km/h
